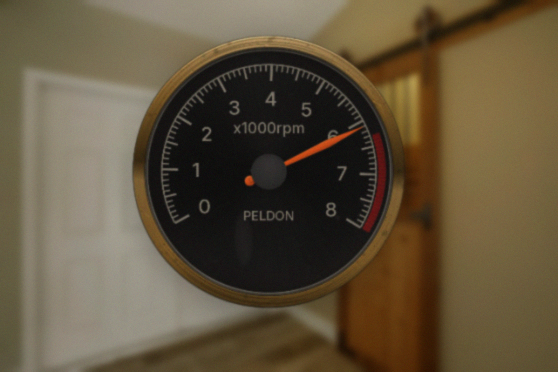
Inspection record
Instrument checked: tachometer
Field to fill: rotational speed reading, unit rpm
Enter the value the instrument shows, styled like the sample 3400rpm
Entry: 6100rpm
